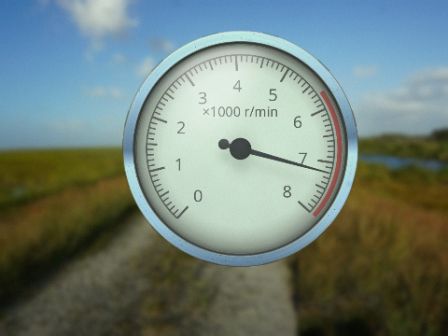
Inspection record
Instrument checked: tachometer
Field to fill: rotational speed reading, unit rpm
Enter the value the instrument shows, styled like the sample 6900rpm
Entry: 7200rpm
